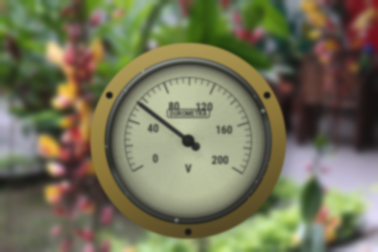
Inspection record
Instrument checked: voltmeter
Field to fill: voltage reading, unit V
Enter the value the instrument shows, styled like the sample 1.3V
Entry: 55V
